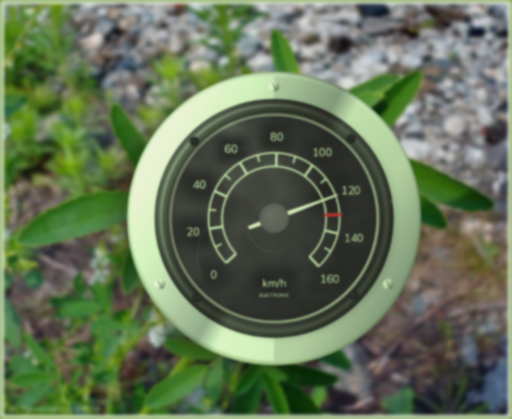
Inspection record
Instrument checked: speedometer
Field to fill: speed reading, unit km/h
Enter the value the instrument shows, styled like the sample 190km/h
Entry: 120km/h
